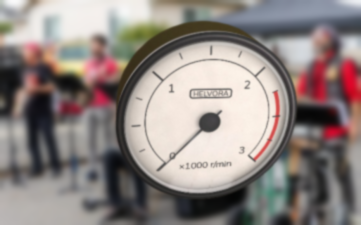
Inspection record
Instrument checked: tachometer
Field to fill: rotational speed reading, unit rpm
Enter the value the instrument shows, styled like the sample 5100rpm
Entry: 0rpm
